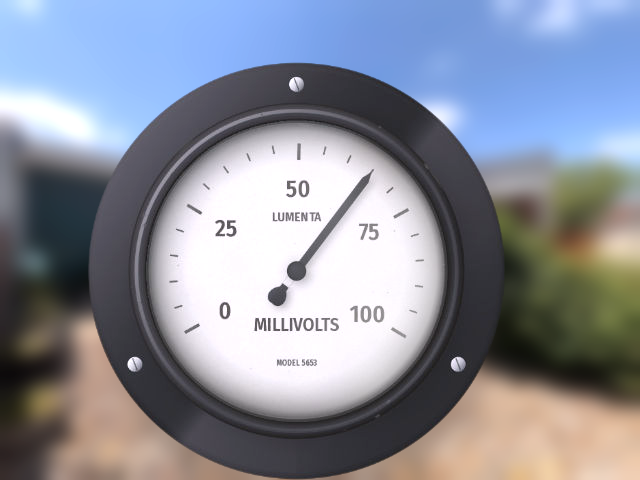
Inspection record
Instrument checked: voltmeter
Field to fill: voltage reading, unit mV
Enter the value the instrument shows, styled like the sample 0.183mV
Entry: 65mV
